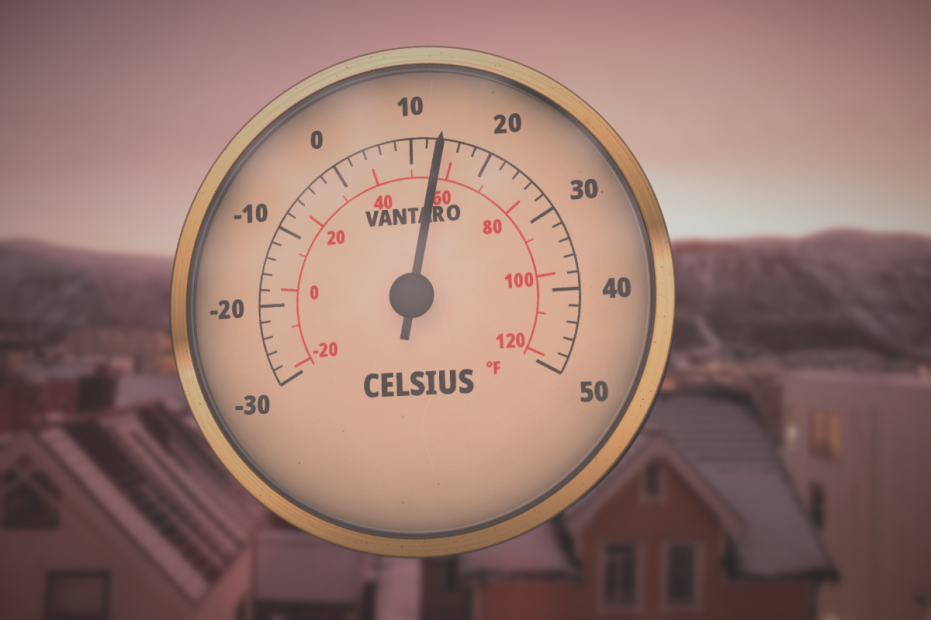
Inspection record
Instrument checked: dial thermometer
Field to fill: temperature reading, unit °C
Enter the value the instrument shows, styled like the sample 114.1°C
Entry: 14°C
